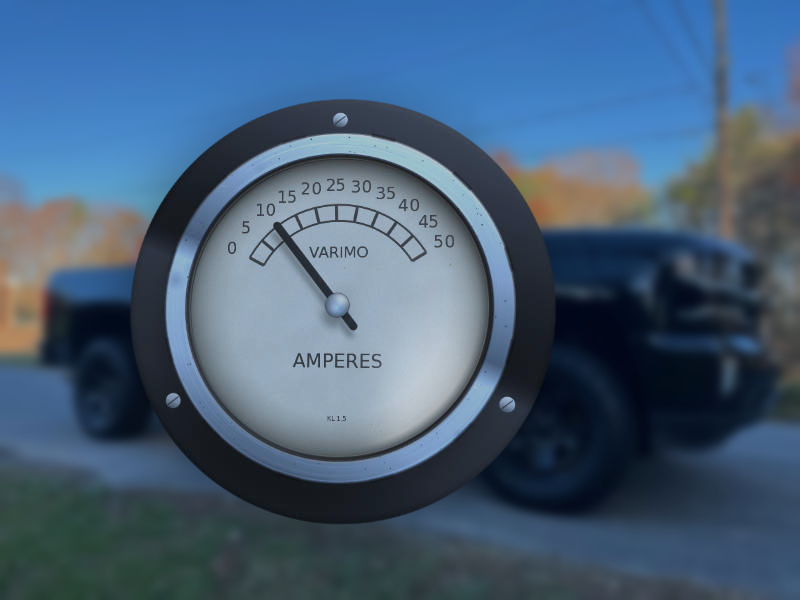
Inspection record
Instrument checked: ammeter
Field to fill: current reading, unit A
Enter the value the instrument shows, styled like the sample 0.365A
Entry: 10A
